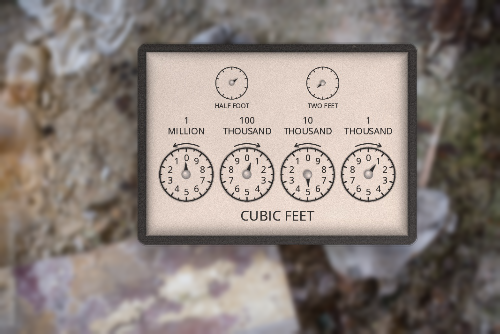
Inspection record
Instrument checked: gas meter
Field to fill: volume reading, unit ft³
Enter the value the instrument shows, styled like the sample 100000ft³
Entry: 5100ft³
